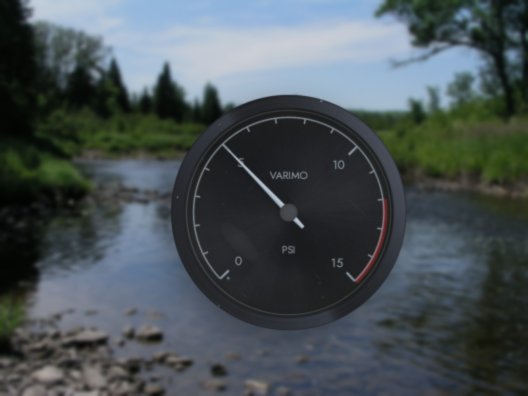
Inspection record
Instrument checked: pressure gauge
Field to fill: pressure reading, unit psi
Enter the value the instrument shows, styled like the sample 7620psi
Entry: 5psi
